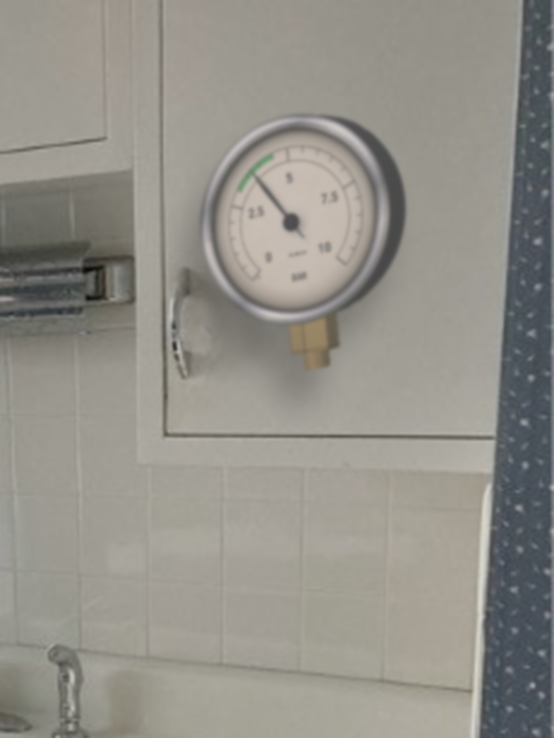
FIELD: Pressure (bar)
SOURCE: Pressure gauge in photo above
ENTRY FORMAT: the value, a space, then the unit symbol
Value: 3.75 bar
